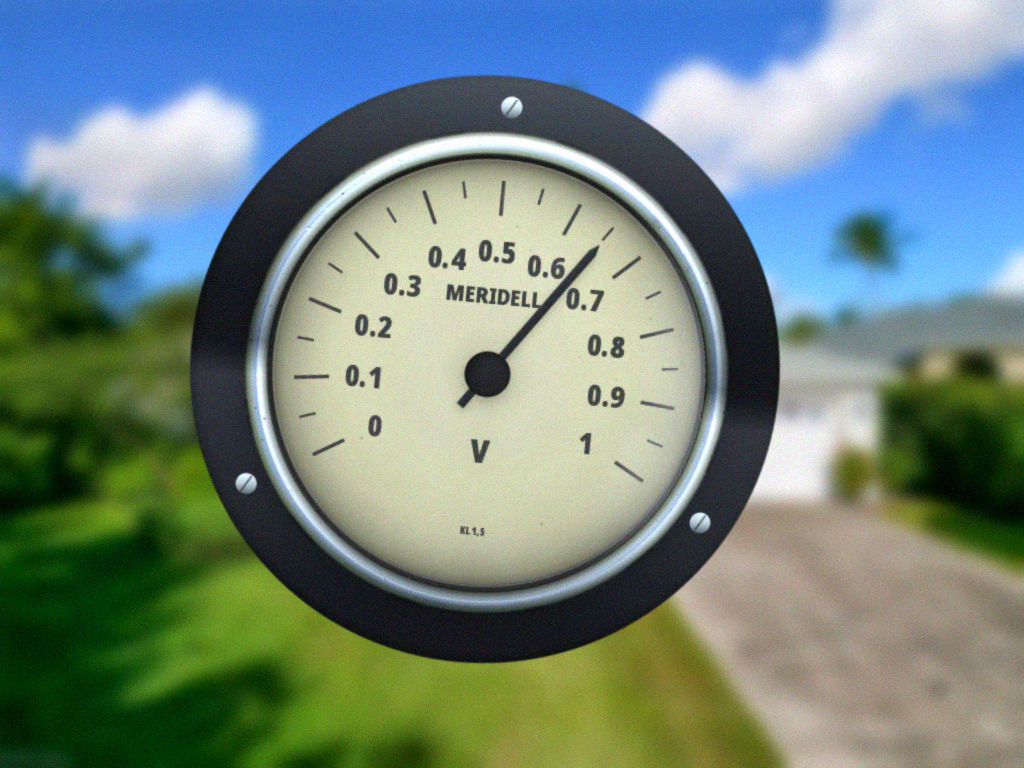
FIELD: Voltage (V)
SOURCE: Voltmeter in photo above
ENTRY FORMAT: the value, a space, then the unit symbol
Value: 0.65 V
